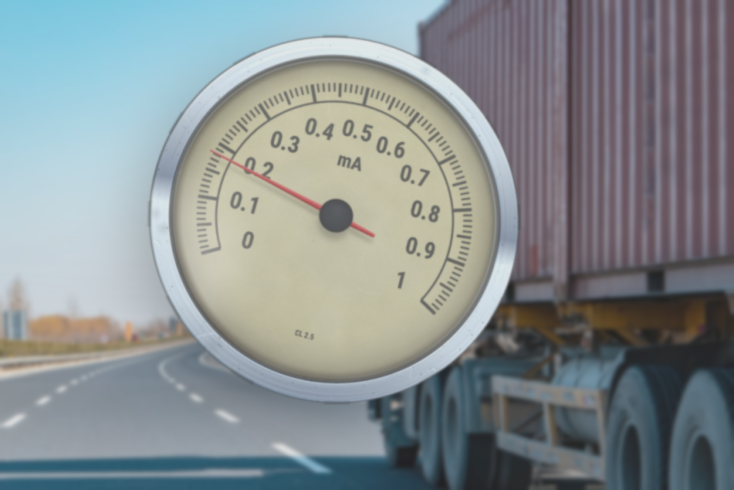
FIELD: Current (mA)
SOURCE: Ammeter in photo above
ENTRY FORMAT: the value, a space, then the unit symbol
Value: 0.18 mA
